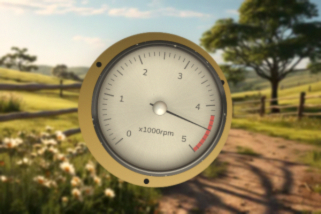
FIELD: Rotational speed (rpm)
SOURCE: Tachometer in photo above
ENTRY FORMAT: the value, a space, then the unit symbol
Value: 4500 rpm
